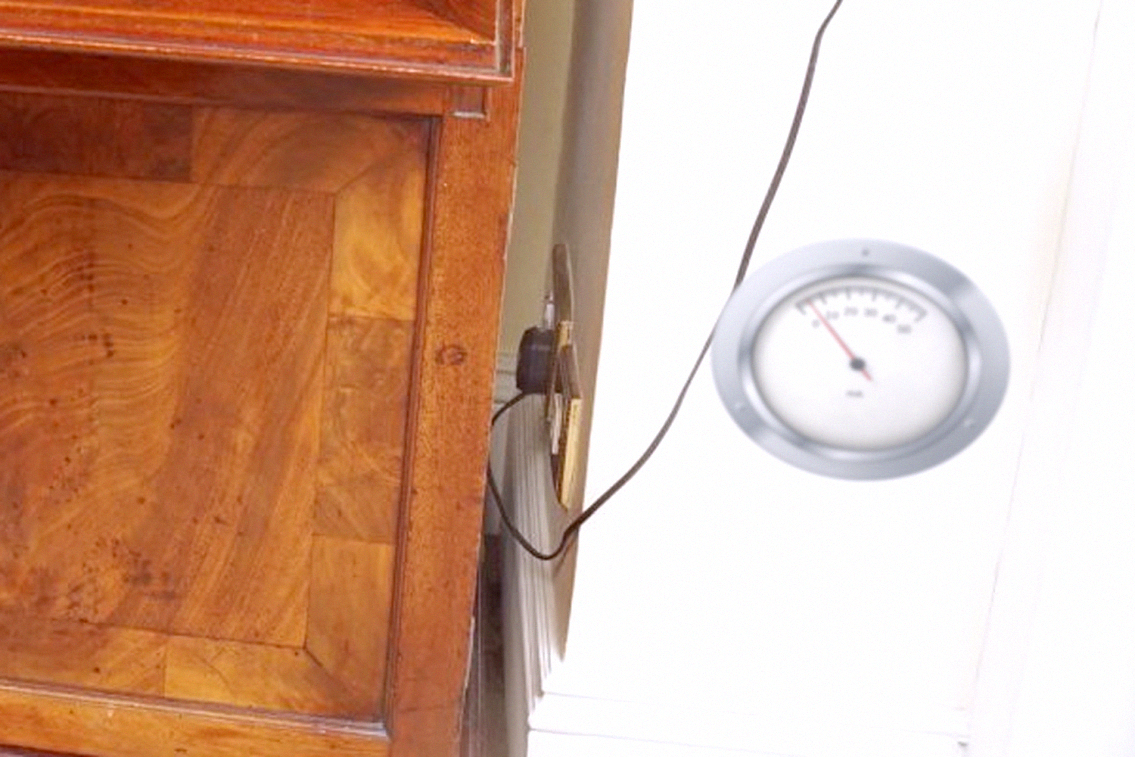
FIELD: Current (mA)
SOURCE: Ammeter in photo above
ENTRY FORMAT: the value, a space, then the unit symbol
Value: 5 mA
